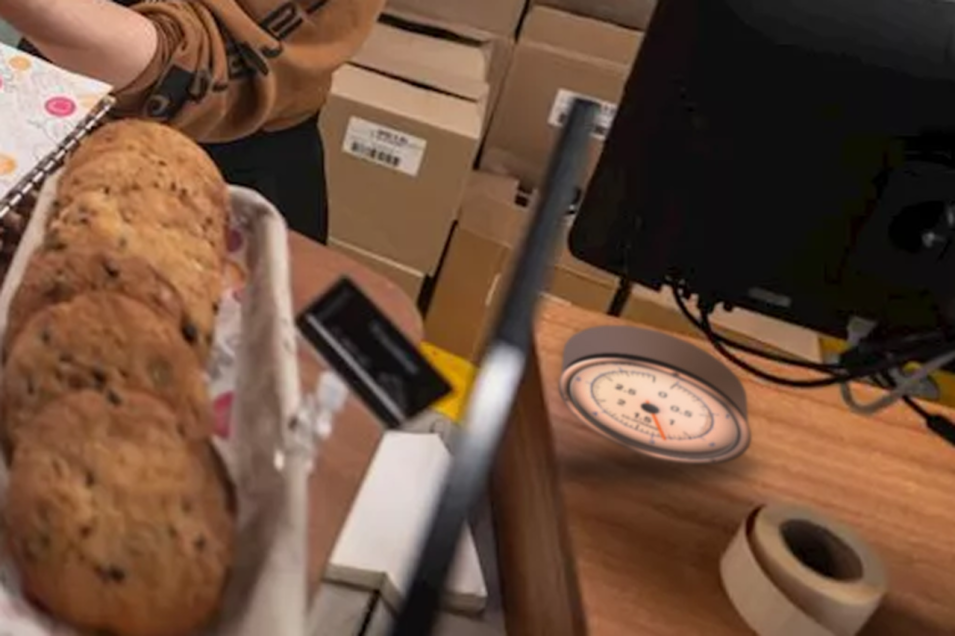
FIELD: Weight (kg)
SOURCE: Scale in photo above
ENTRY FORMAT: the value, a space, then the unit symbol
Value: 1.25 kg
